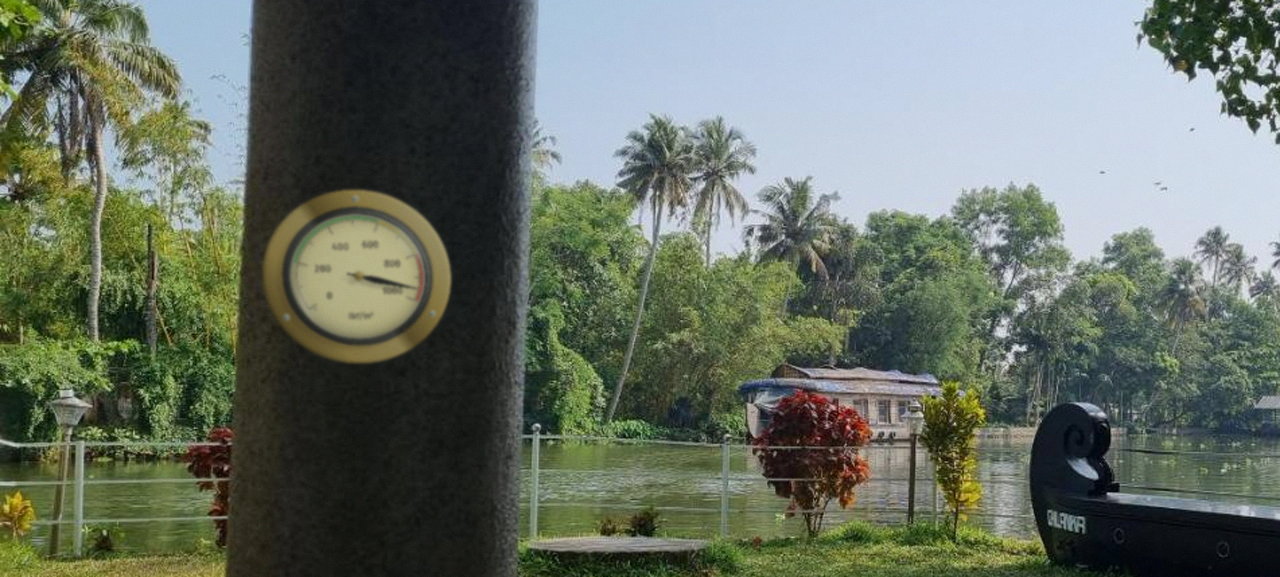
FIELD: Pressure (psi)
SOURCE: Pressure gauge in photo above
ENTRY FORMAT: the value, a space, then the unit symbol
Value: 950 psi
